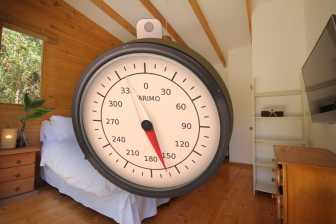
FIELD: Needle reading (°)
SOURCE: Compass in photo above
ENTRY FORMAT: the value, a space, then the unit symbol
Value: 160 °
